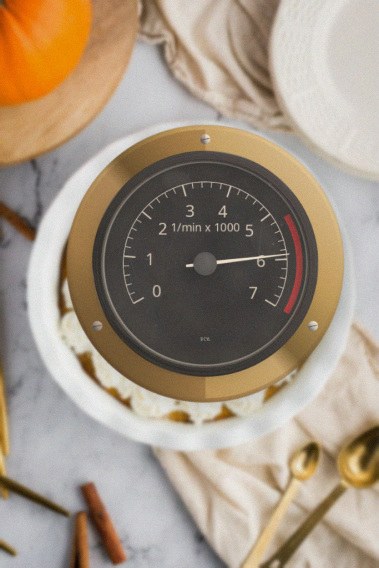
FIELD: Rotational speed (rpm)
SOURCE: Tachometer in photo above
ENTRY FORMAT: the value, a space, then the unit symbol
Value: 5900 rpm
